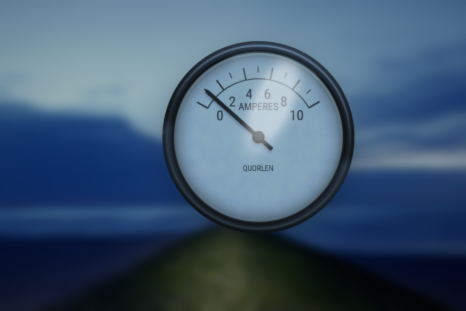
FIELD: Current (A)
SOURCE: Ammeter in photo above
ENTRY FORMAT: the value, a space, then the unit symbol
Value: 1 A
